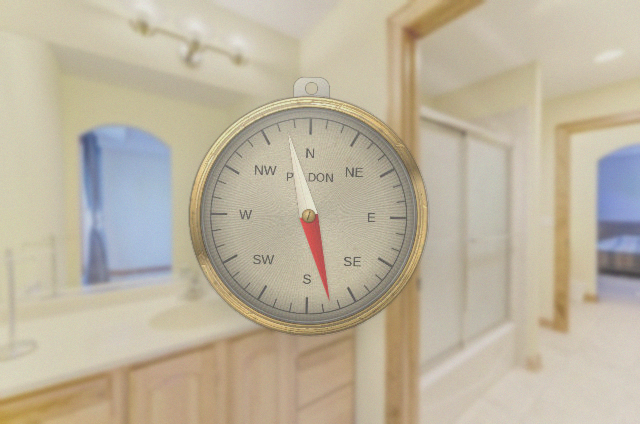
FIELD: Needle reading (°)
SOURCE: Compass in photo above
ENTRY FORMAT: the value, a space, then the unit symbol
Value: 165 °
